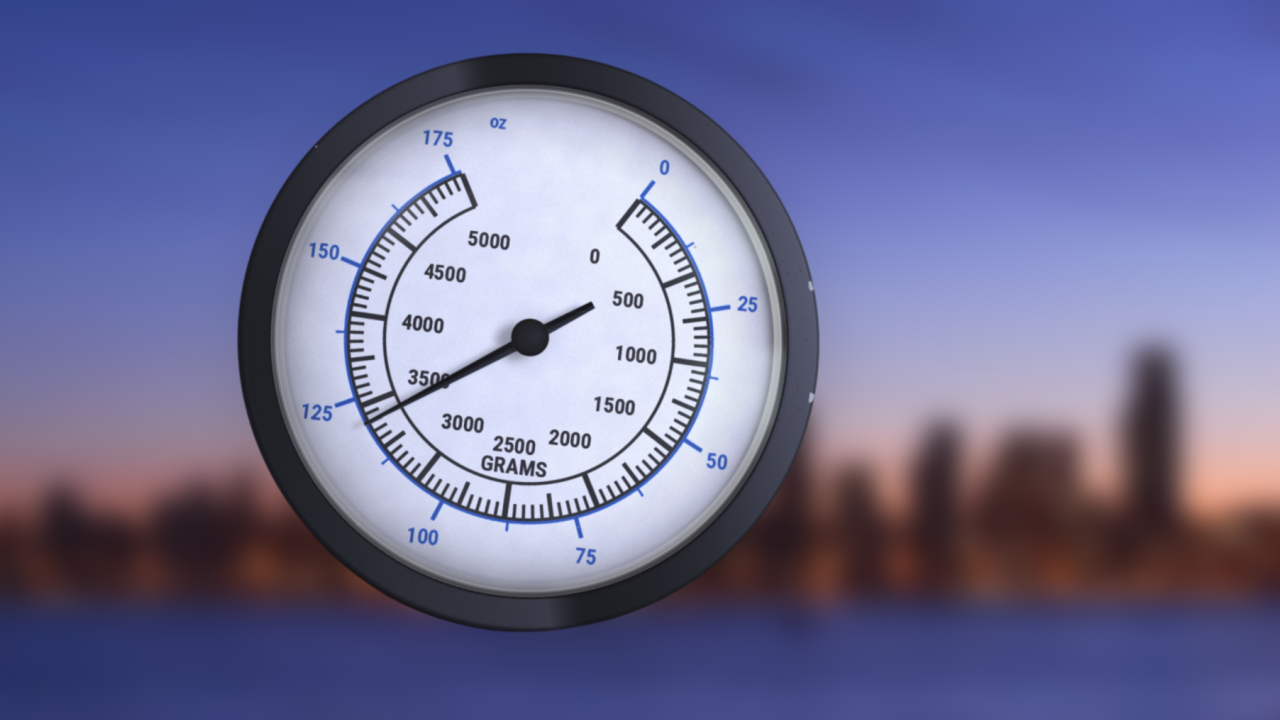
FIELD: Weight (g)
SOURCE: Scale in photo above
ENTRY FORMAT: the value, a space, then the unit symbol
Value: 3400 g
